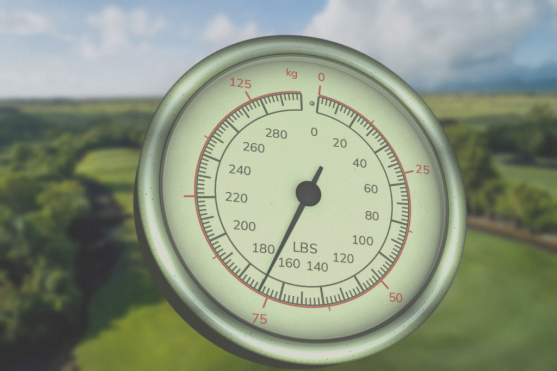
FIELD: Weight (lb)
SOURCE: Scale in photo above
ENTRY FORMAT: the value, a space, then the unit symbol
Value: 170 lb
